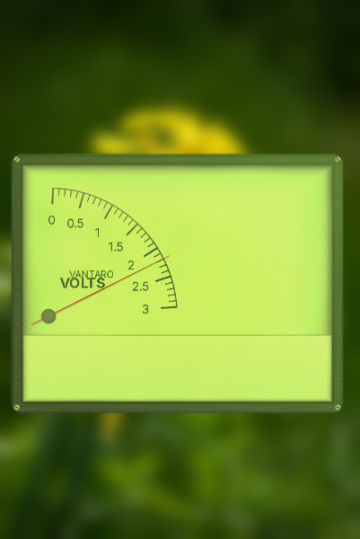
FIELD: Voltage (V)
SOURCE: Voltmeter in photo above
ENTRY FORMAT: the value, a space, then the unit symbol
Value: 2.2 V
